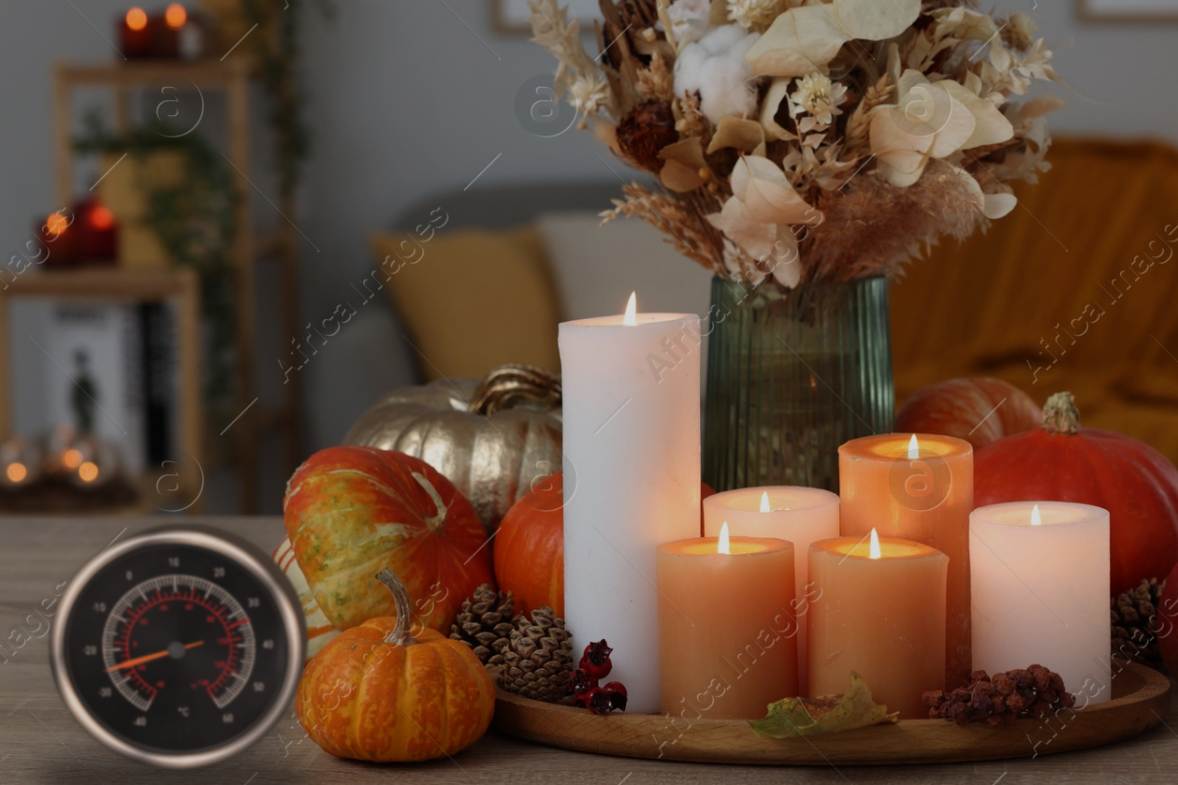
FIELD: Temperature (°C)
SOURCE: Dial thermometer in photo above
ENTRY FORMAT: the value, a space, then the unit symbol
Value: -25 °C
